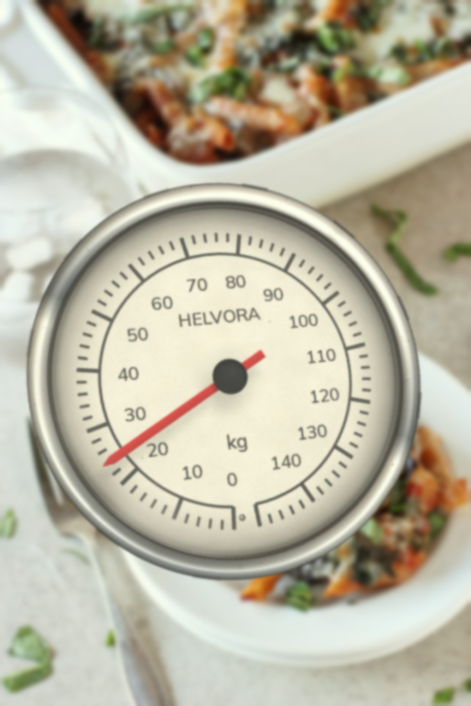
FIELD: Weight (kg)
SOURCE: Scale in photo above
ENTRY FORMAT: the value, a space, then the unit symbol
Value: 24 kg
